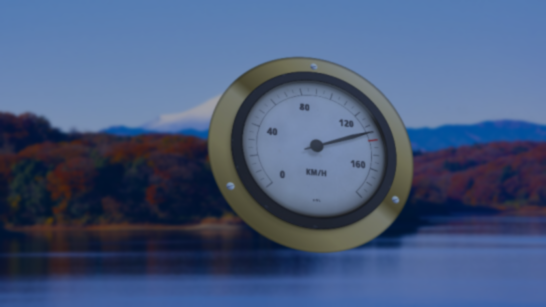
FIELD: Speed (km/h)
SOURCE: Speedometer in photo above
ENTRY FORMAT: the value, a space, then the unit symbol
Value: 135 km/h
